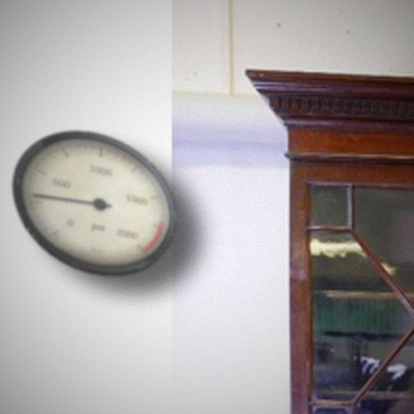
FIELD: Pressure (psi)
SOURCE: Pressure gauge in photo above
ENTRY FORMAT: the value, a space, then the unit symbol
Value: 300 psi
